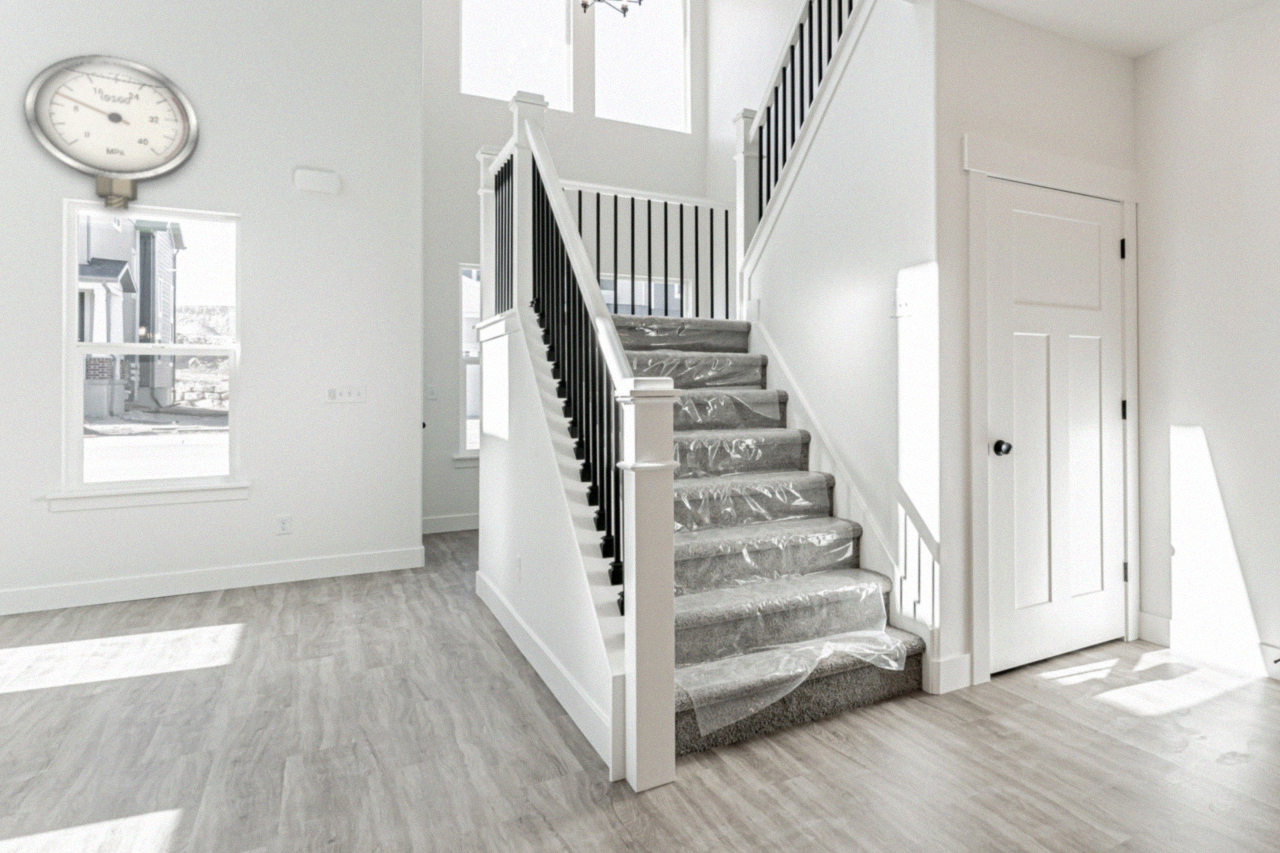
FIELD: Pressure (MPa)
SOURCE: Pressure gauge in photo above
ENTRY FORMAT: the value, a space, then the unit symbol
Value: 10 MPa
